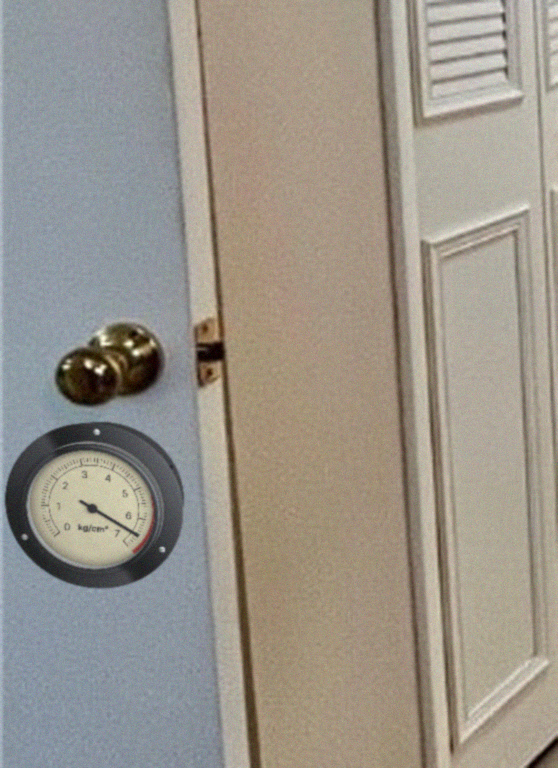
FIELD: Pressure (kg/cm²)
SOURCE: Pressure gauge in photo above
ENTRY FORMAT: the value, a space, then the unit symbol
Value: 6.5 kg/cm²
